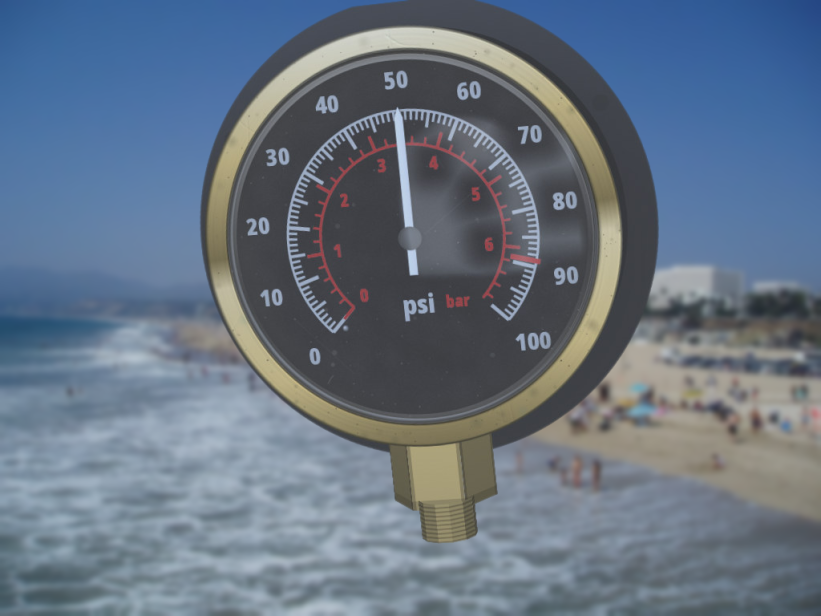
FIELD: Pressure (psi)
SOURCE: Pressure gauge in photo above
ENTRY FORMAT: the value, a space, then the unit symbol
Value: 50 psi
